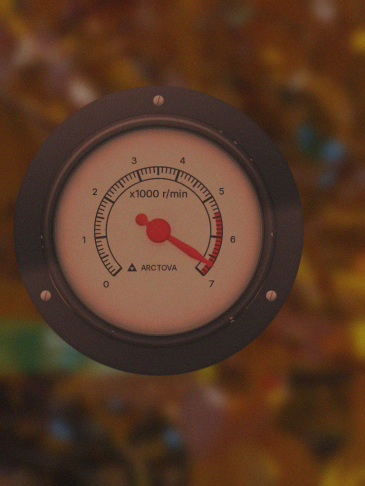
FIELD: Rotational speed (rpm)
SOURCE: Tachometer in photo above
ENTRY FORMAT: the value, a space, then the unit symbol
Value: 6700 rpm
